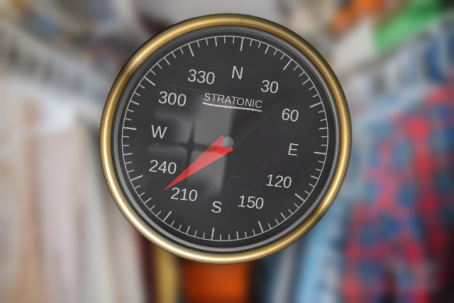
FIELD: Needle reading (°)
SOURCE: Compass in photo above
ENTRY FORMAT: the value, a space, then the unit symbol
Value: 225 °
